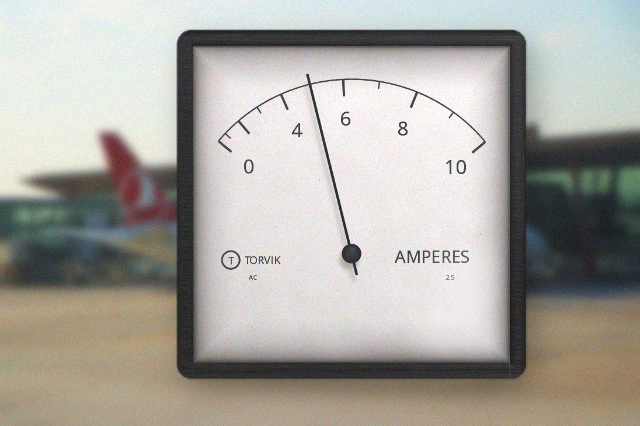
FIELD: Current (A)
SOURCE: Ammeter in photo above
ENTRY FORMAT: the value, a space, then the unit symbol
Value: 5 A
